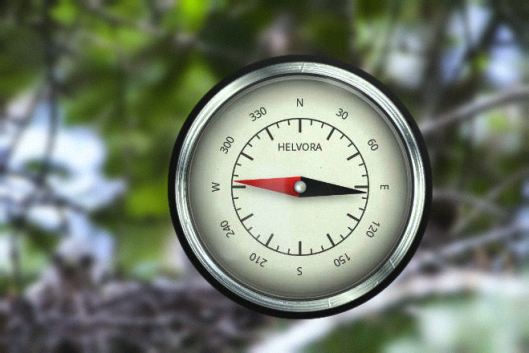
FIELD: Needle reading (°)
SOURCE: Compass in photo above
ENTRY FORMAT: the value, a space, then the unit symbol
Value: 275 °
